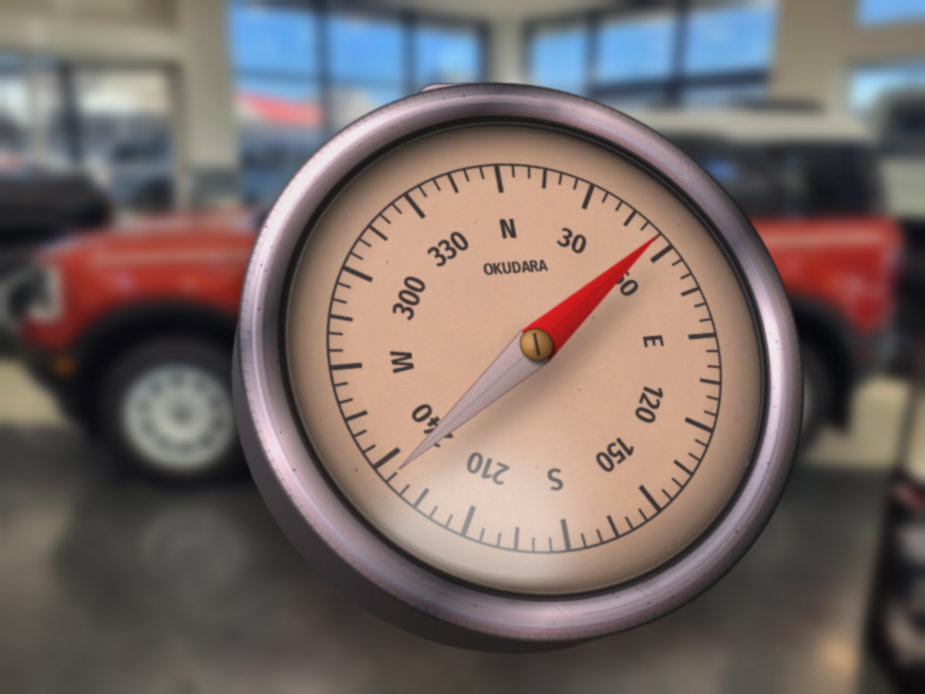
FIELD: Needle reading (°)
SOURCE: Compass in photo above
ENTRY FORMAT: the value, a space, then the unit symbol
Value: 55 °
